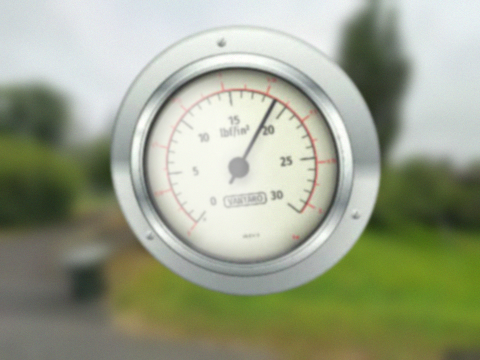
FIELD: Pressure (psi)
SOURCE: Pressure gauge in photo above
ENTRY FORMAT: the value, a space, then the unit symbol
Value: 19 psi
